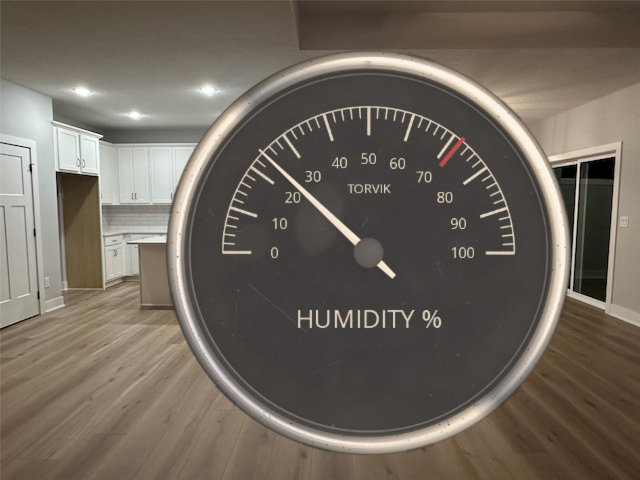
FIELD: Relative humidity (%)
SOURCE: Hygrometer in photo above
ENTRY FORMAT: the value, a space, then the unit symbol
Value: 24 %
